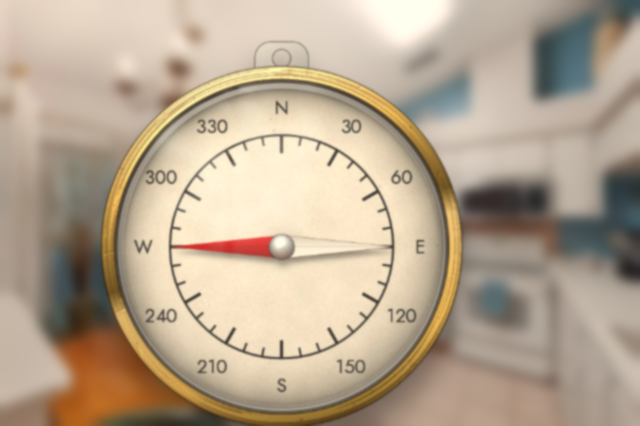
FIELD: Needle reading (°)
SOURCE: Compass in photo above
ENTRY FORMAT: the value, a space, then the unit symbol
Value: 270 °
